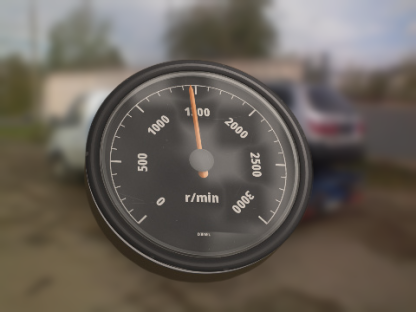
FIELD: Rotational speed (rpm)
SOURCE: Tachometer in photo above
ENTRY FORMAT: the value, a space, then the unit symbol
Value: 1450 rpm
